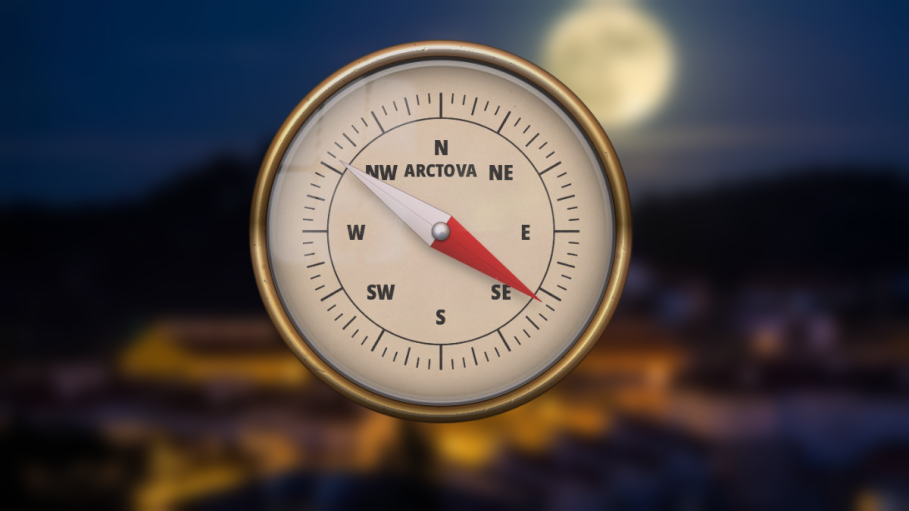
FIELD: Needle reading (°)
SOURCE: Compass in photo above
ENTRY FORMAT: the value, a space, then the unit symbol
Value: 125 °
